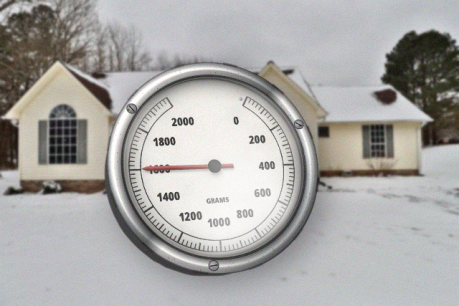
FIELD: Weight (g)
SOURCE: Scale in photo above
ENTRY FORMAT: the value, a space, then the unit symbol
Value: 1600 g
